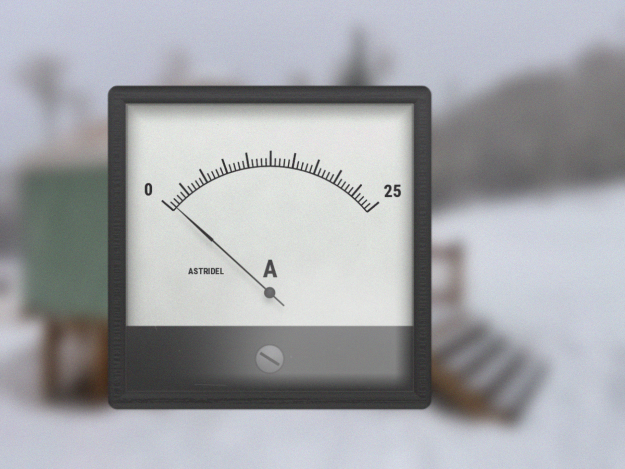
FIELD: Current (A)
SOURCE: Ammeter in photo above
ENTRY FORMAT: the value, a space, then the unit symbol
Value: 0.5 A
